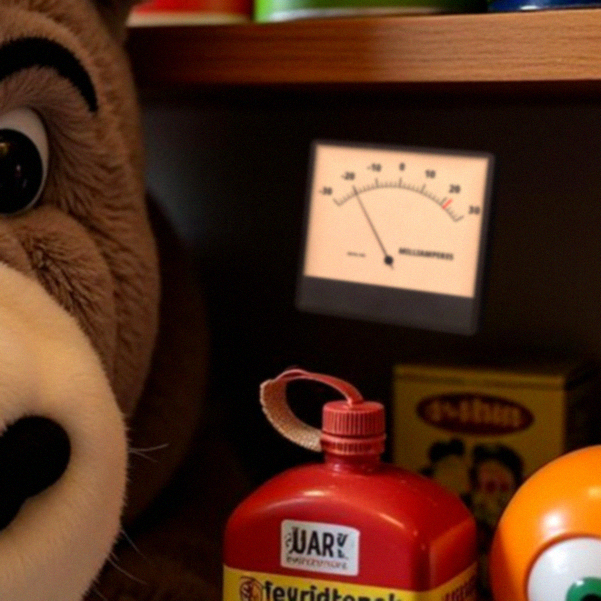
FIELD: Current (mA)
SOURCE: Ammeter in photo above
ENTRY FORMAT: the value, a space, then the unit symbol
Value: -20 mA
